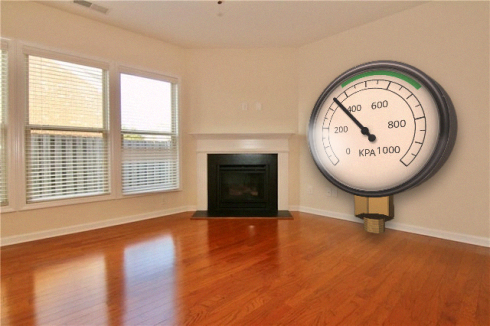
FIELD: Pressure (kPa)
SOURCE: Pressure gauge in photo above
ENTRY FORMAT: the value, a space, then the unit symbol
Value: 350 kPa
